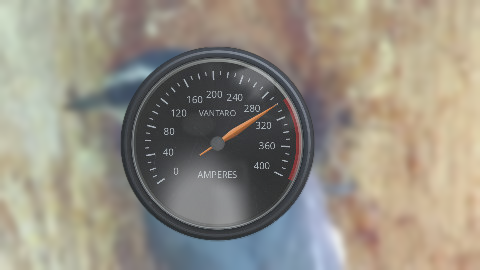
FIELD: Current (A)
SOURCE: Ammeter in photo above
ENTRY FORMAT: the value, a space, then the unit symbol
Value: 300 A
